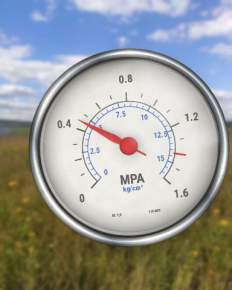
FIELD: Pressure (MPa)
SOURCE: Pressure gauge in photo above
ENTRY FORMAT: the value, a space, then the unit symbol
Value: 0.45 MPa
